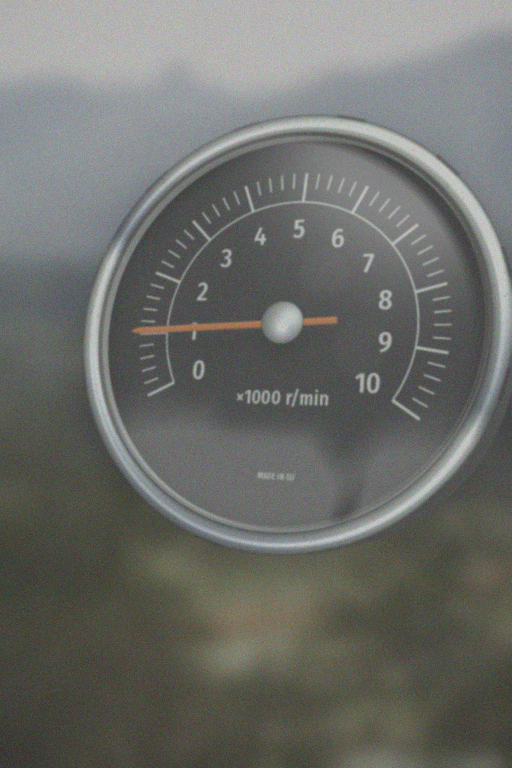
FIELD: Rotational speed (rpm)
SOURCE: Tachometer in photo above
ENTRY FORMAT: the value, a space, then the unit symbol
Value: 1000 rpm
